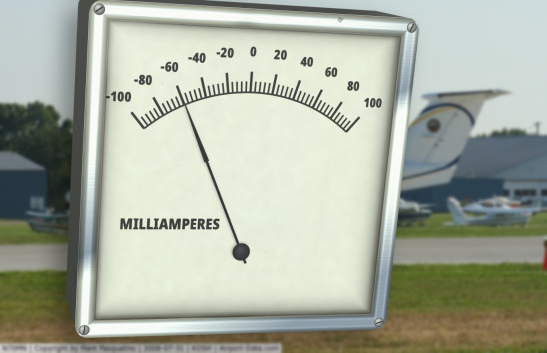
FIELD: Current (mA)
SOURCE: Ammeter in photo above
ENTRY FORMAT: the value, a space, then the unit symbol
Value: -60 mA
